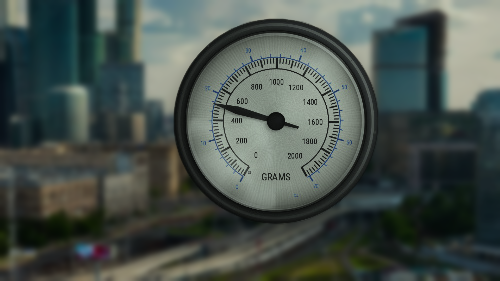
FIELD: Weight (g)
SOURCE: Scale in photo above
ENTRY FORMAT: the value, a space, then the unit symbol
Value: 500 g
